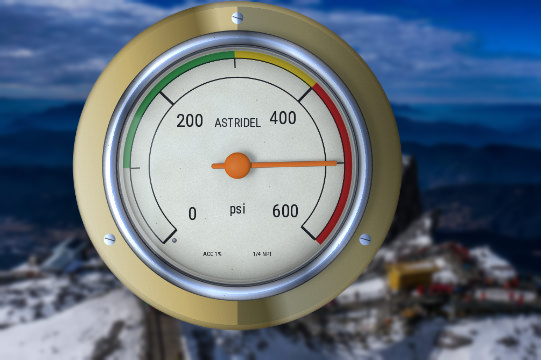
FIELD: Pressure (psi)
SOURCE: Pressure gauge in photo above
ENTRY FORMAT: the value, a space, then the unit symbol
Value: 500 psi
